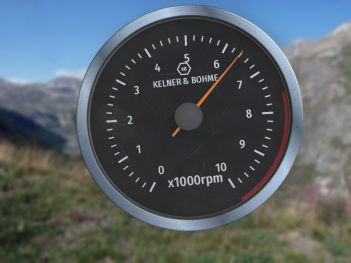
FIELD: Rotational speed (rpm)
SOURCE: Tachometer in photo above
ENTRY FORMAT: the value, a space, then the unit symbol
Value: 6400 rpm
